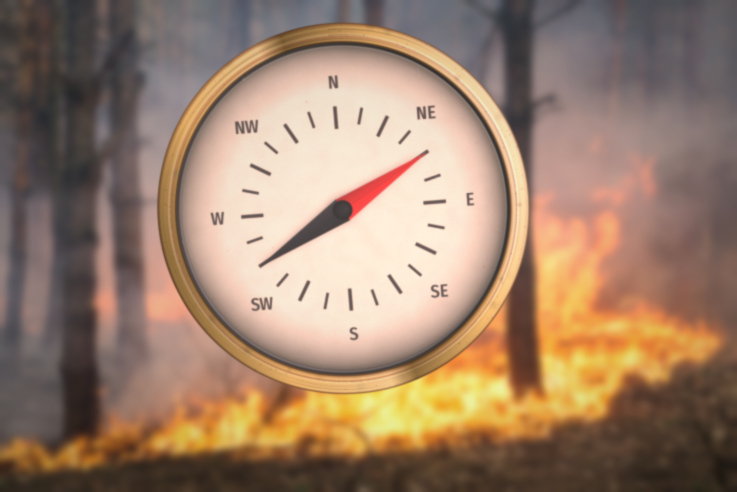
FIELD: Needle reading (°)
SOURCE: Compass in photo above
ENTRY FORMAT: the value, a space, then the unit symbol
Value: 60 °
